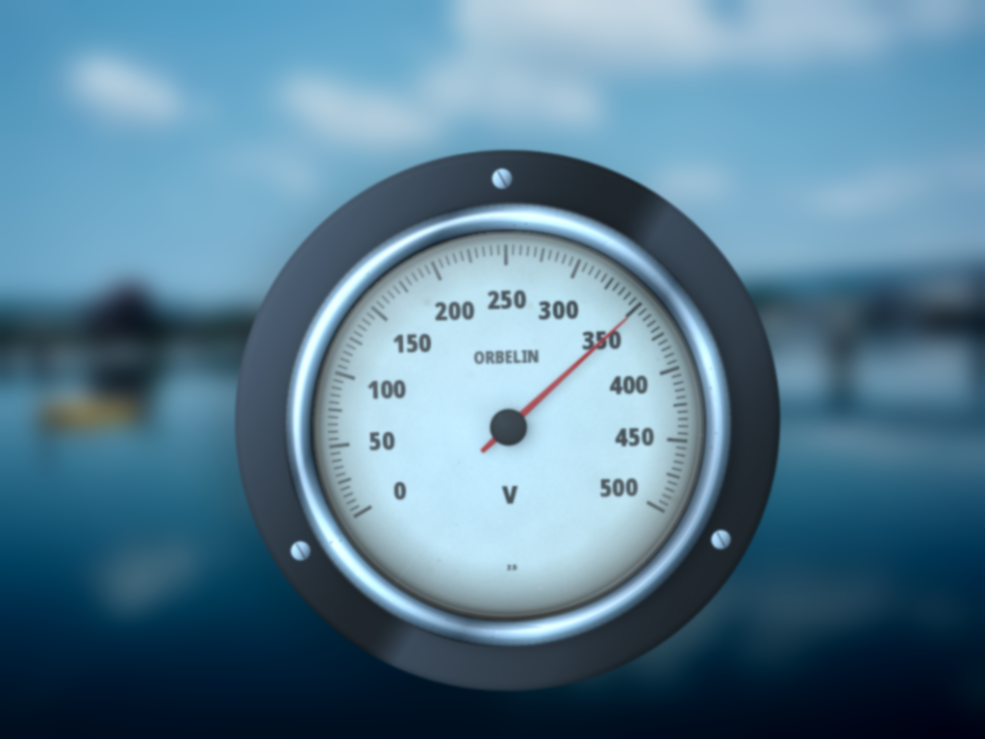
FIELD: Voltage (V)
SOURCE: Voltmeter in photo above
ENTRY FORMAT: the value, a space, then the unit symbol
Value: 350 V
